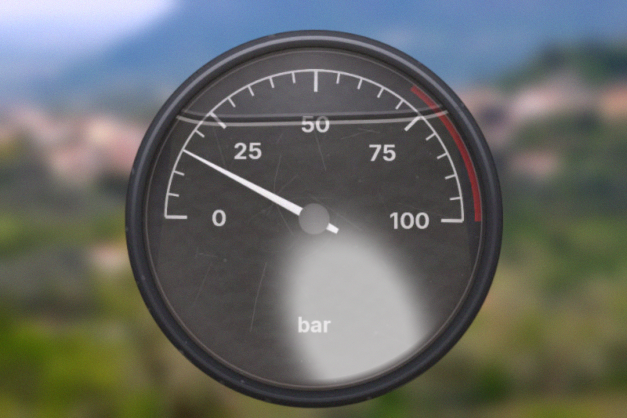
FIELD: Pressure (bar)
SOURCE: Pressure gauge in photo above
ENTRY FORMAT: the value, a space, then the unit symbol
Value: 15 bar
